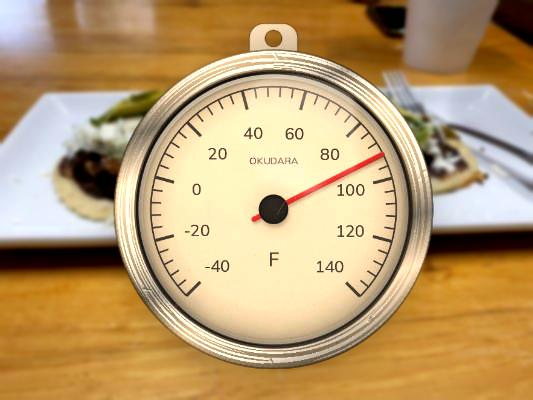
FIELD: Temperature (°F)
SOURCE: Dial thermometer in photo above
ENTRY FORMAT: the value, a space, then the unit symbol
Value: 92 °F
